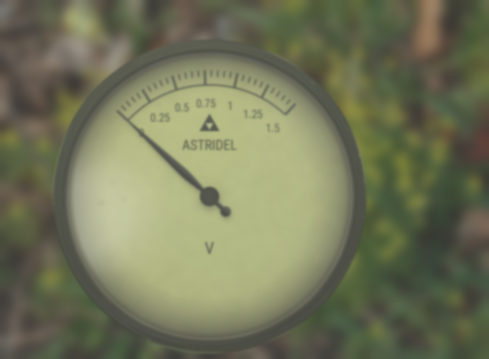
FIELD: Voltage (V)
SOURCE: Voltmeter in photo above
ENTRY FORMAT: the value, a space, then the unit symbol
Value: 0 V
